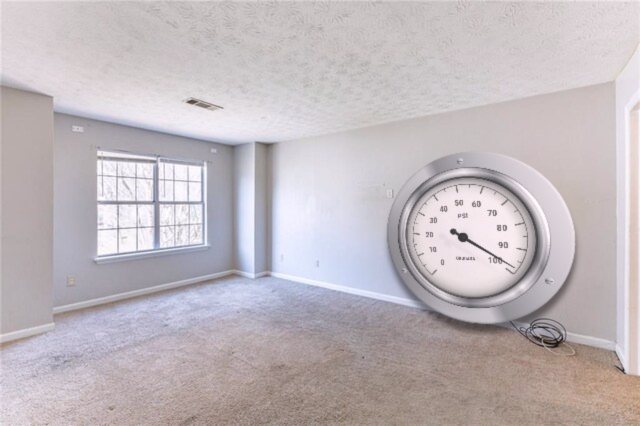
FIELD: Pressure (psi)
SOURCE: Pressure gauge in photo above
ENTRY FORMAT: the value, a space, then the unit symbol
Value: 97.5 psi
